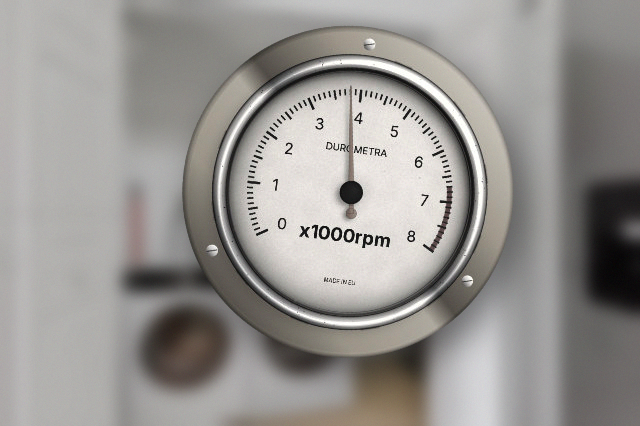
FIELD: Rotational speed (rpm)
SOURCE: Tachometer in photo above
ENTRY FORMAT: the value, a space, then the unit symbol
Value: 3800 rpm
